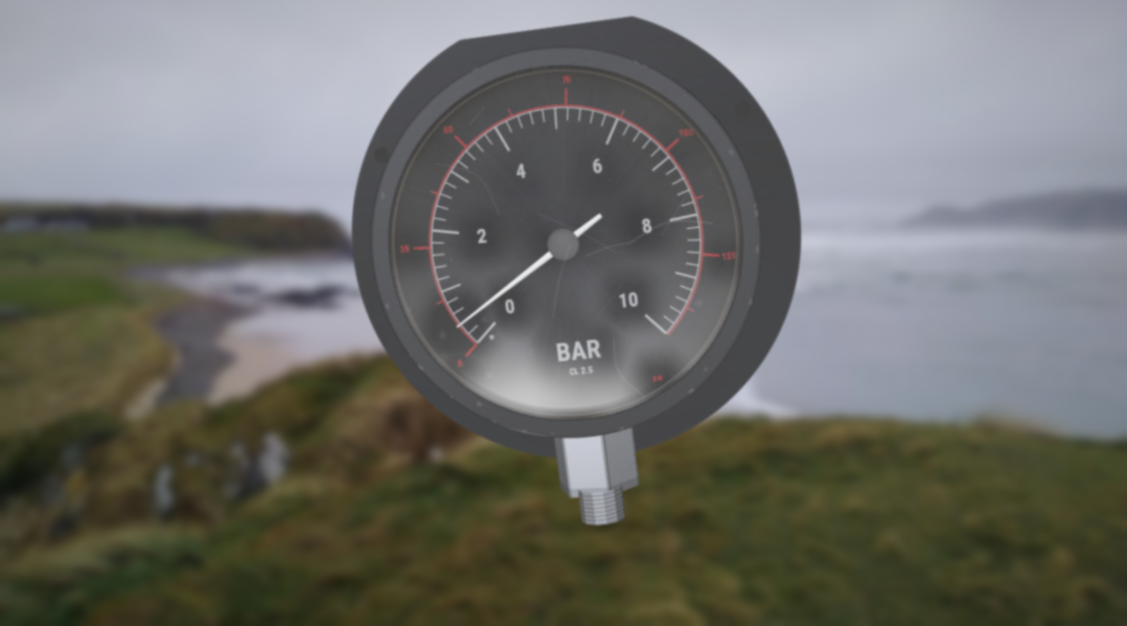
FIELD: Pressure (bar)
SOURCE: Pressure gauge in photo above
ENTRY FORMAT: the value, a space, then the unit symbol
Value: 0.4 bar
